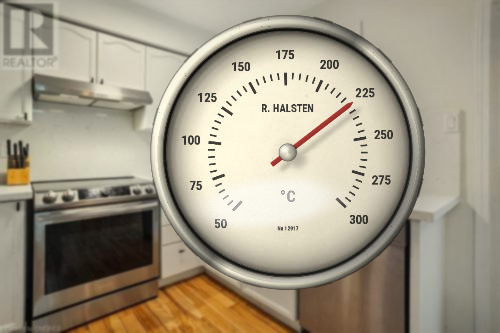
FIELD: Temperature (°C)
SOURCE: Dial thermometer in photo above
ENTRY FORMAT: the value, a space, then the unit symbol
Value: 225 °C
